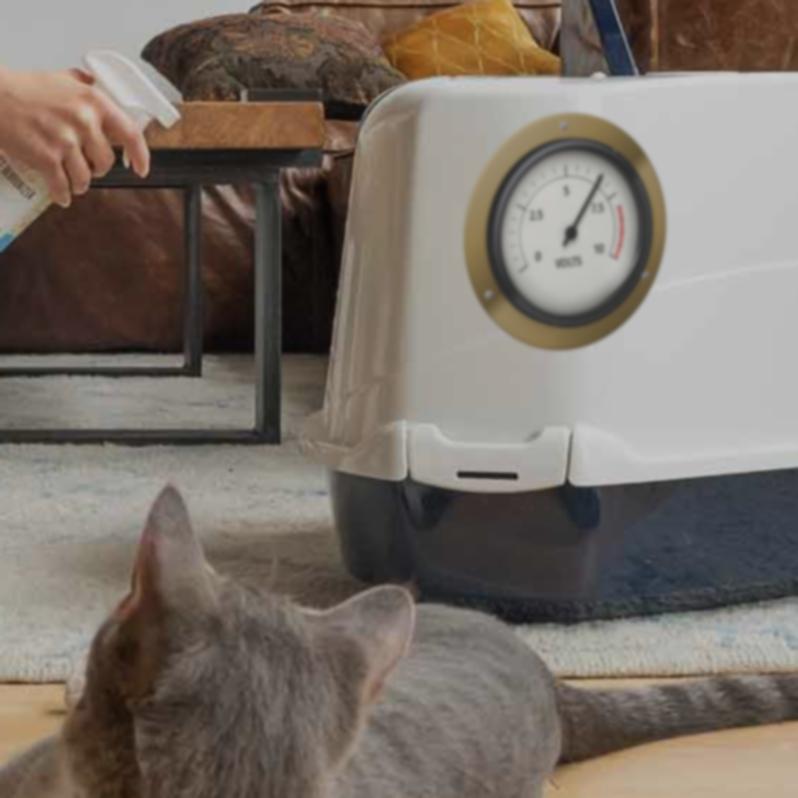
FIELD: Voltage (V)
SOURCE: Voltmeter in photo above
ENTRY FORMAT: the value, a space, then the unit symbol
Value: 6.5 V
